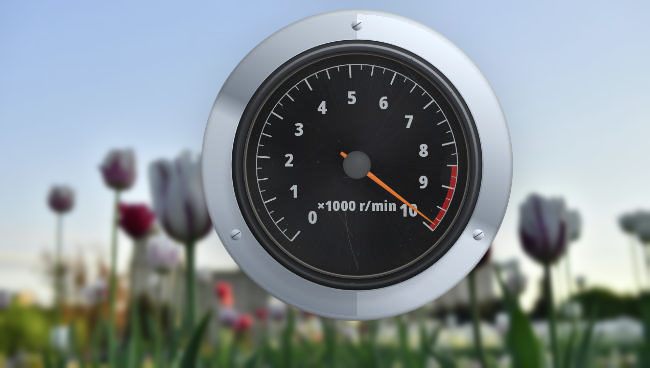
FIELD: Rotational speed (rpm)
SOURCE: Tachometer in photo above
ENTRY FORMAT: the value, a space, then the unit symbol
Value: 9875 rpm
